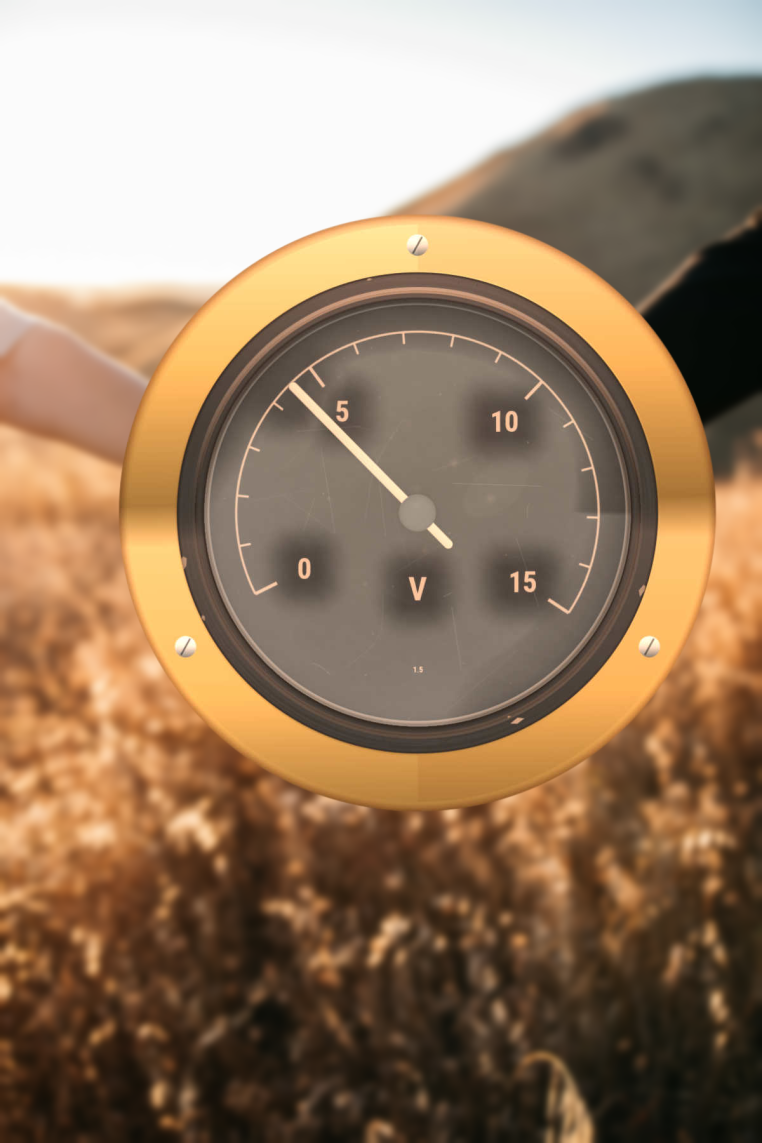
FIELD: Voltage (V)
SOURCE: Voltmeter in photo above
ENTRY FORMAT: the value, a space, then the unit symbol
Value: 4.5 V
